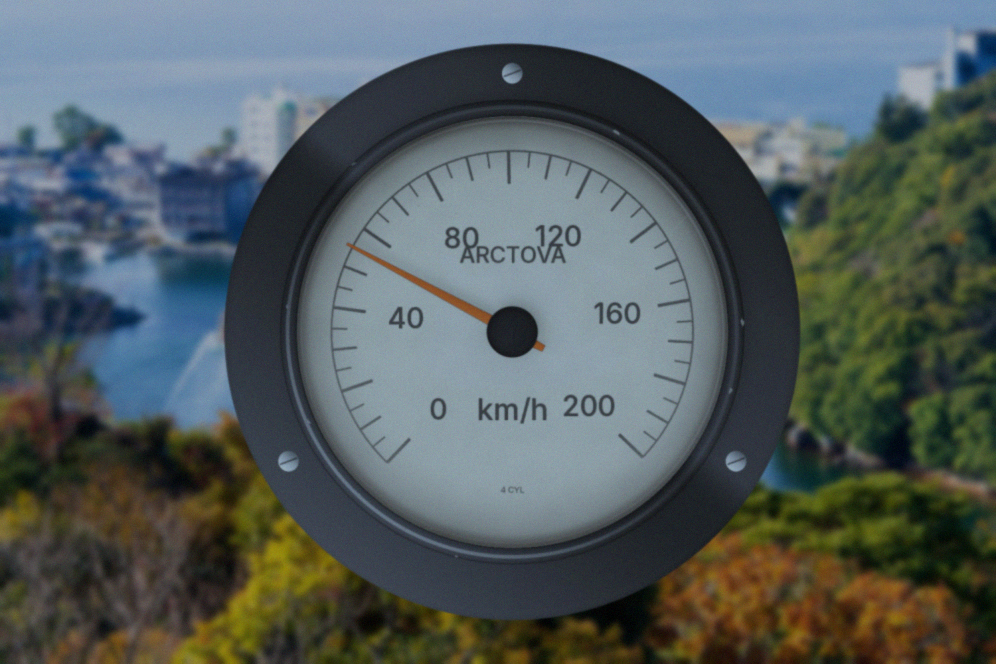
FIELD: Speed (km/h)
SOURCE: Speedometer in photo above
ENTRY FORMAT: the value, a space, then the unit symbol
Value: 55 km/h
